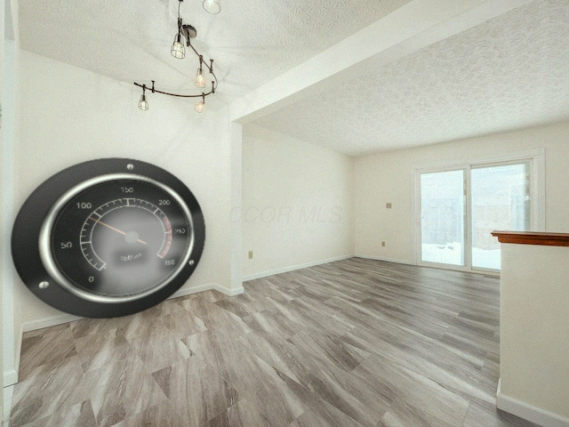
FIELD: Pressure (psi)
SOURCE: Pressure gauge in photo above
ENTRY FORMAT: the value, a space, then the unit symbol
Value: 90 psi
